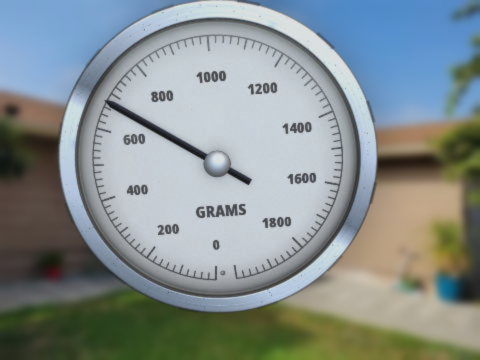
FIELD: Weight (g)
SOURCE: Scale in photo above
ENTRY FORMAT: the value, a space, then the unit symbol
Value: 680 g
